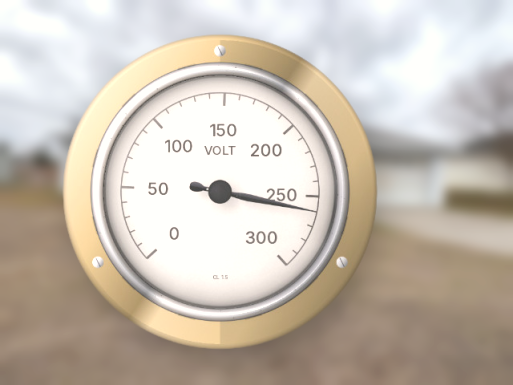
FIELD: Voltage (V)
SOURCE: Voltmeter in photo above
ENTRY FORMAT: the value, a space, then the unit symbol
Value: 260 V
